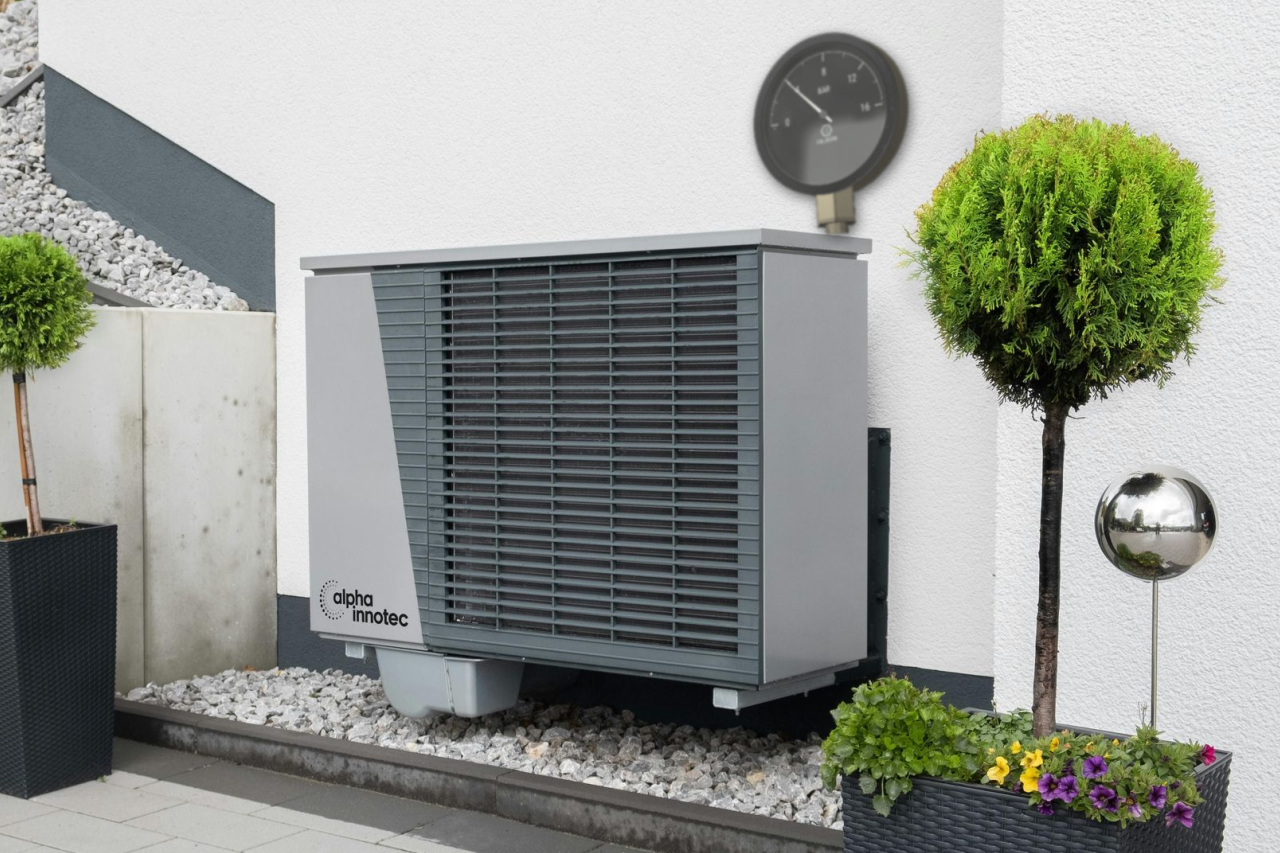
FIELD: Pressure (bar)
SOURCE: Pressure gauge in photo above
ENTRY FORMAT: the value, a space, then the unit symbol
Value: 4 bar
